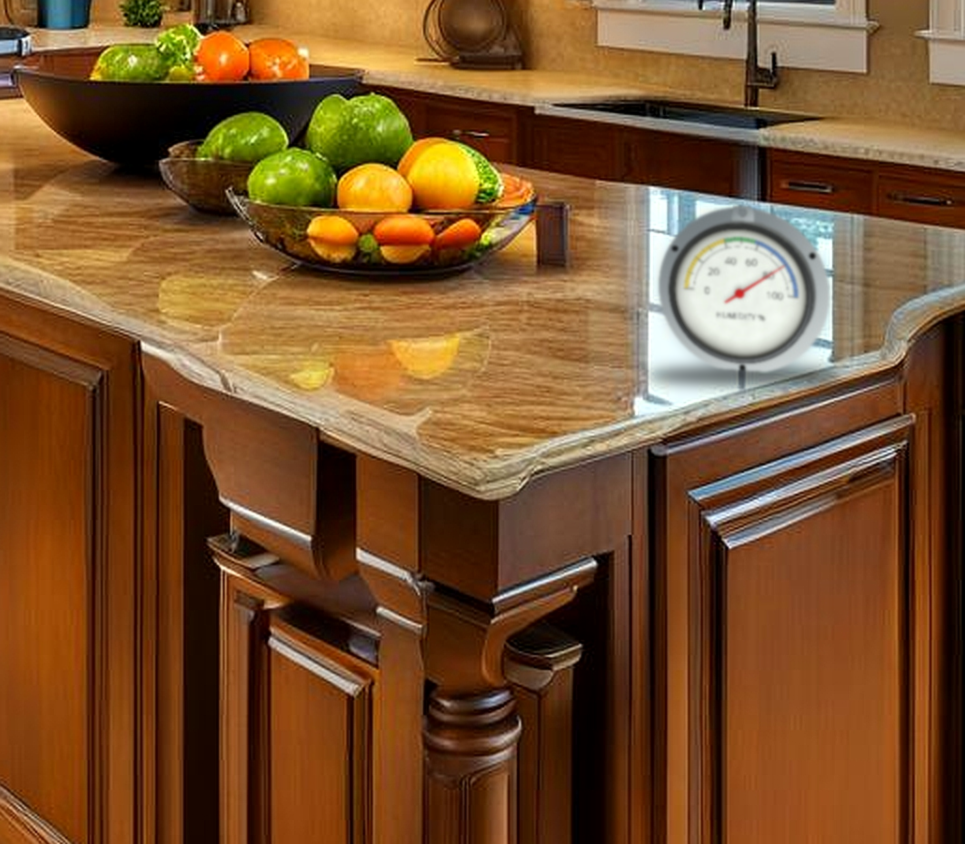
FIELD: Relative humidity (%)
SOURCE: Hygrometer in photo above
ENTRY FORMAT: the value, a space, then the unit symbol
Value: 80 %
